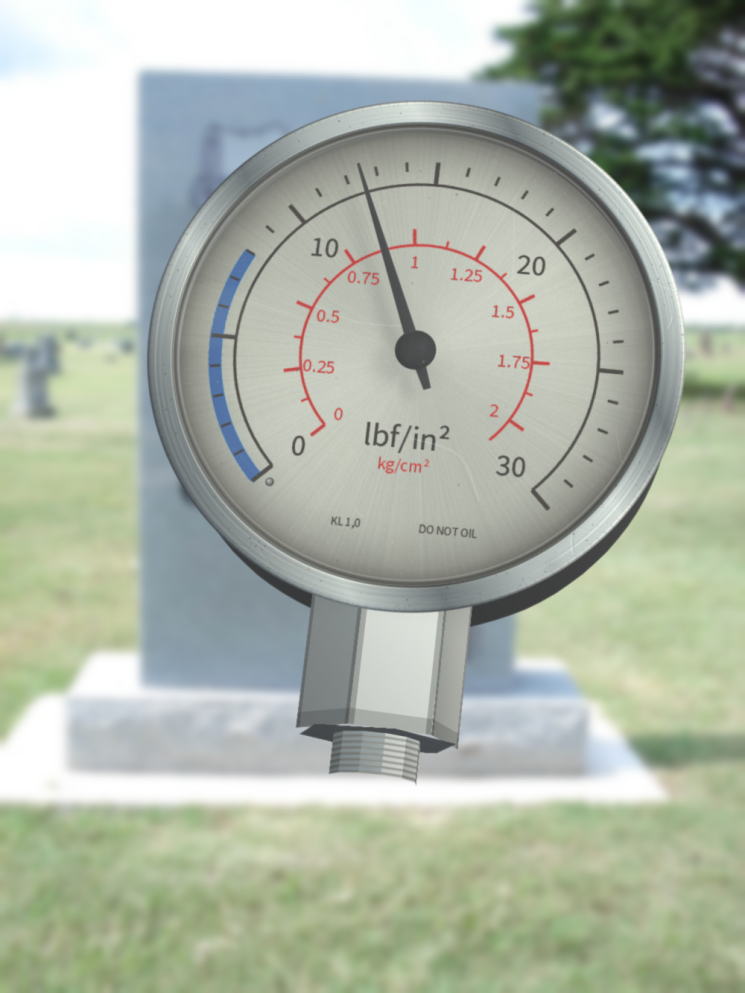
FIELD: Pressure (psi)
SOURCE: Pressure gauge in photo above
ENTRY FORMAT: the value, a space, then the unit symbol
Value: 12.5 psi
